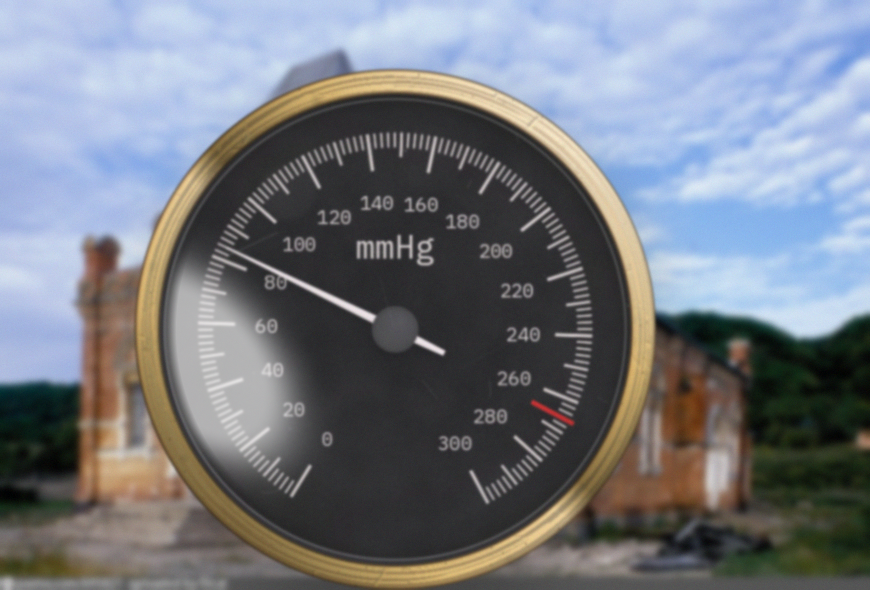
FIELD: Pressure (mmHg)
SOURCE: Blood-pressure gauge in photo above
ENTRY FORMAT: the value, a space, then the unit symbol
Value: 84 mmHg
